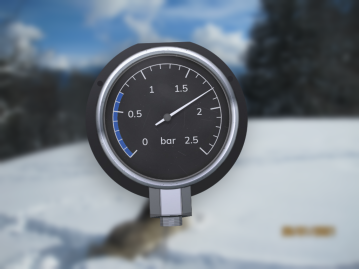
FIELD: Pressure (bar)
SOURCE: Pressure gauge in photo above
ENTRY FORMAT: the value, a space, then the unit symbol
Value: 1.8 bar
